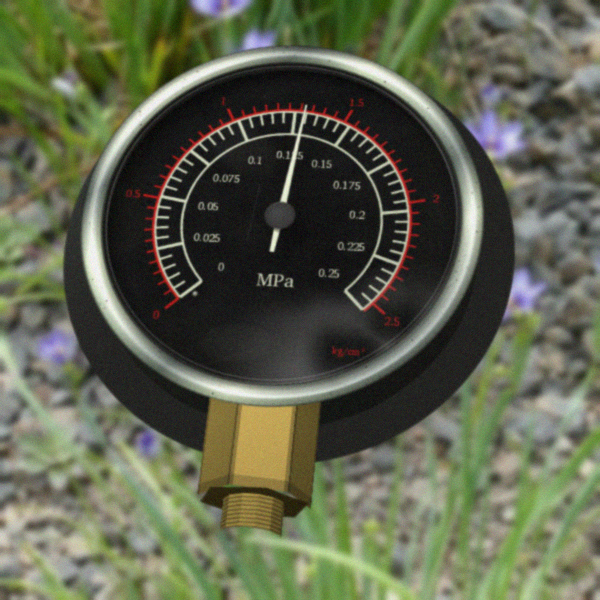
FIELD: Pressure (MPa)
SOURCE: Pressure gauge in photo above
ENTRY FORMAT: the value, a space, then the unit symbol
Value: 0.13 MPa
